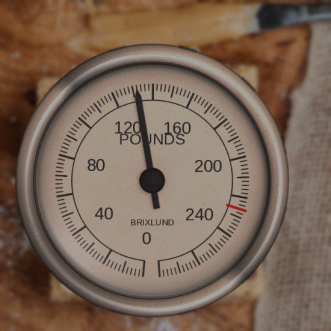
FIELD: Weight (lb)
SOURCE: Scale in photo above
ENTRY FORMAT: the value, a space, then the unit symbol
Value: 132 lb
